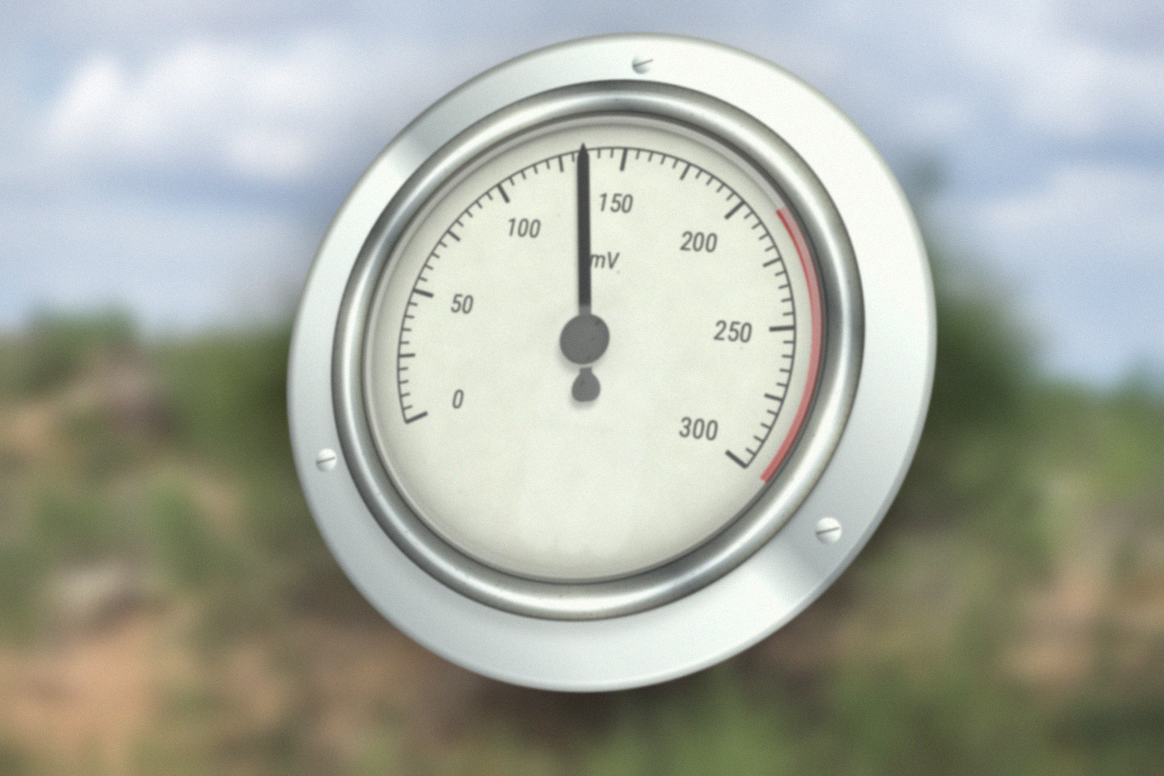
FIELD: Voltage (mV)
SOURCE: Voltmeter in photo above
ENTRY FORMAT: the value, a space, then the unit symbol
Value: 135 mV
